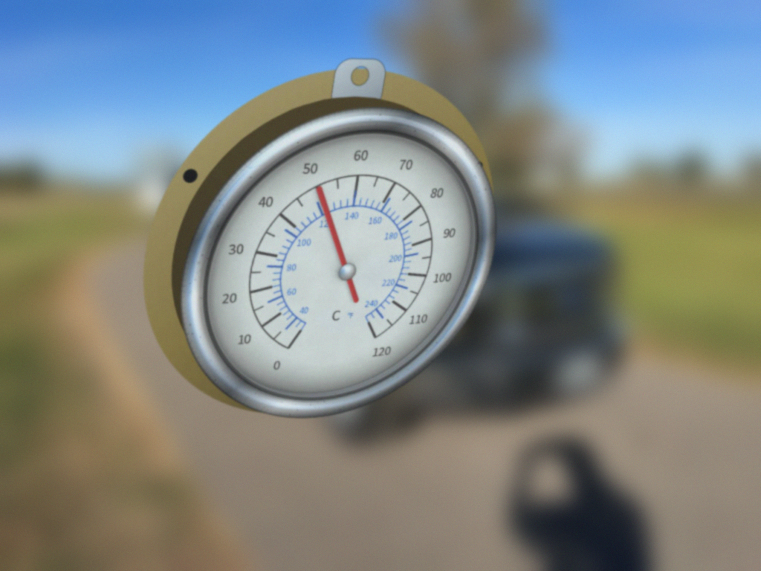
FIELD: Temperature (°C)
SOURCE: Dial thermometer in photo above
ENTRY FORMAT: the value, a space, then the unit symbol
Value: 50 °C
